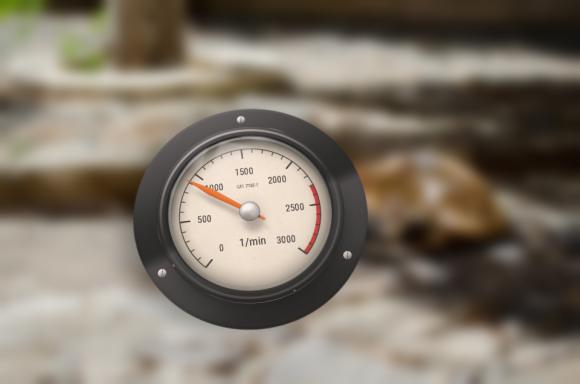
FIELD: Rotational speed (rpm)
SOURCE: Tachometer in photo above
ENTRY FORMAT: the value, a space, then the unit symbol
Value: 900 rpm
